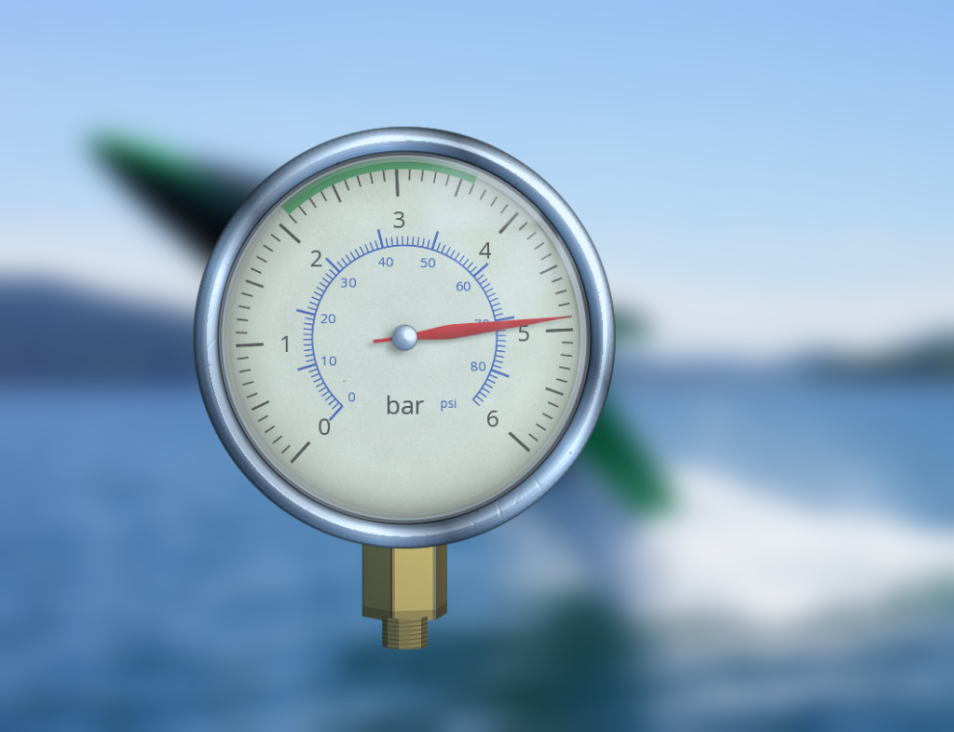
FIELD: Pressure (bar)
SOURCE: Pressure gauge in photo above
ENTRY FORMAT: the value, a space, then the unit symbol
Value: 4.9 bar
